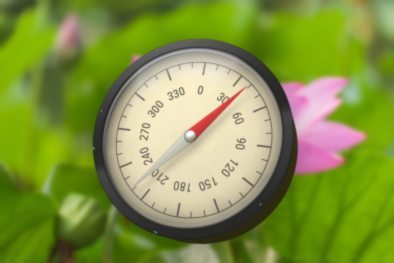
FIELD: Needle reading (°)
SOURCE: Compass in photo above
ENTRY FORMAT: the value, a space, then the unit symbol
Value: 40 °
